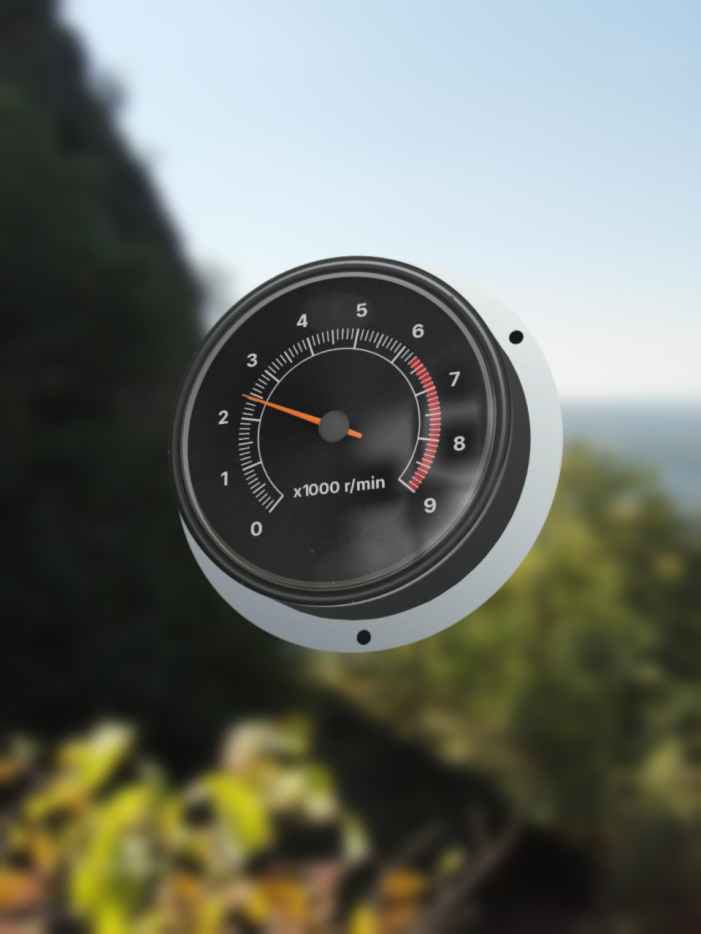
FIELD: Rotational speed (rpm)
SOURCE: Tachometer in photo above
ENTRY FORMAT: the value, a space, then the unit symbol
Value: 2400 rpm
